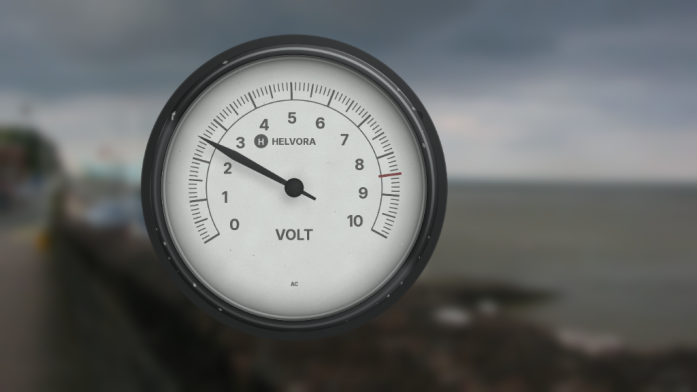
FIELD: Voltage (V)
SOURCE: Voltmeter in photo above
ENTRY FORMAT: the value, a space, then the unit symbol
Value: 2.5 V
